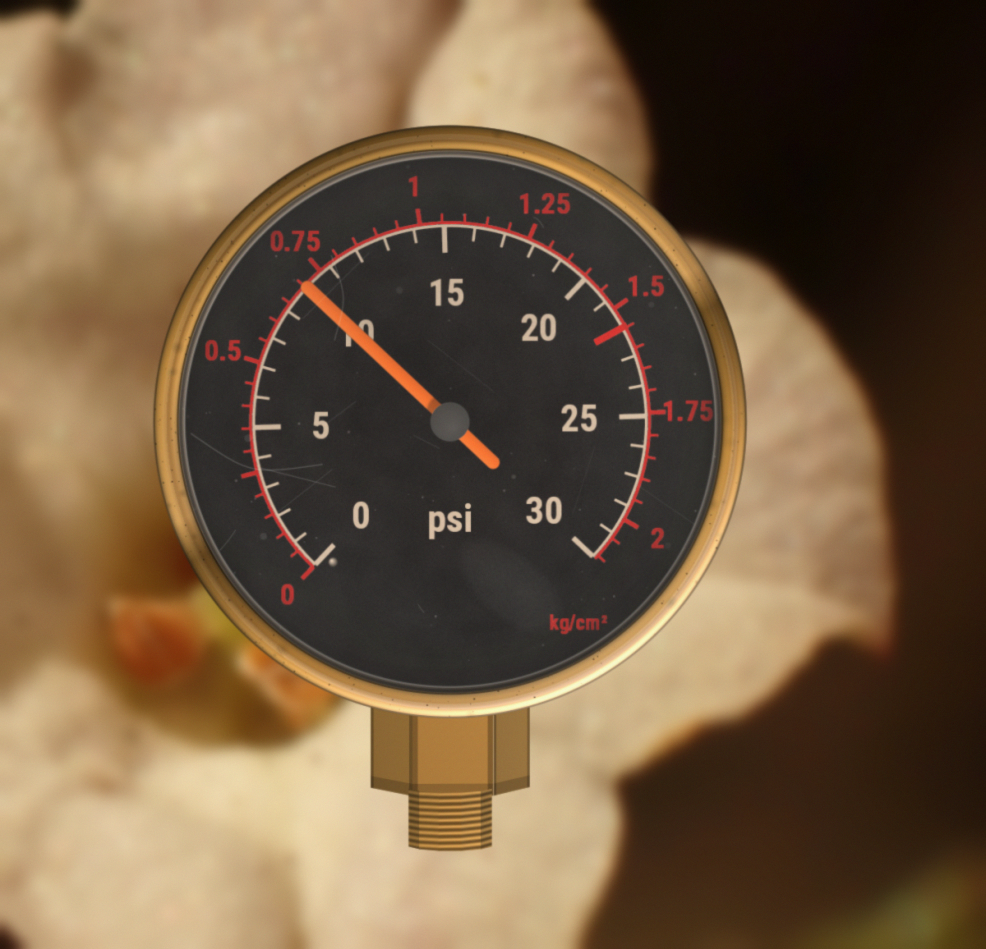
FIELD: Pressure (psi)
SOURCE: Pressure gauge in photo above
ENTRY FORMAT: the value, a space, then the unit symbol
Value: 10 psi
